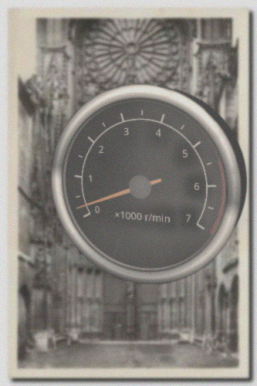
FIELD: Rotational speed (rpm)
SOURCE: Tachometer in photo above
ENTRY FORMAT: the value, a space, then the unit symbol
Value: 250 rpm
